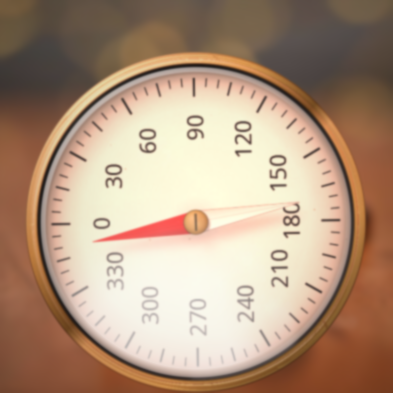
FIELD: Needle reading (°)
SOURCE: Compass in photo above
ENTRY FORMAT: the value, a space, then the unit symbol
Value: 350 °
